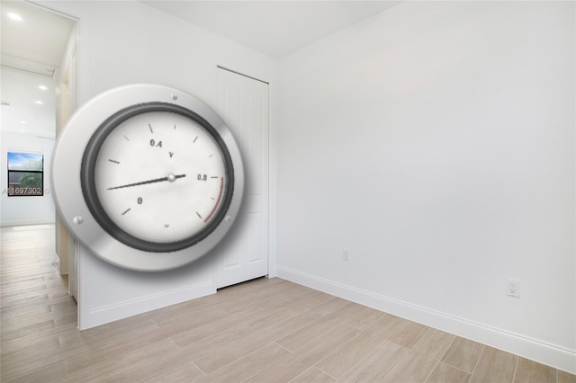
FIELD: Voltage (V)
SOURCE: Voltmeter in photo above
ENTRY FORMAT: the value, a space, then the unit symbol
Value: 0.1 V
